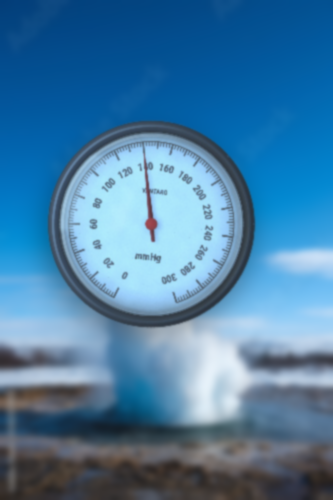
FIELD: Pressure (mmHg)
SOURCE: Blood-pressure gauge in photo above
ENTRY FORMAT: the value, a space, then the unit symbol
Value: 140 mmHg
